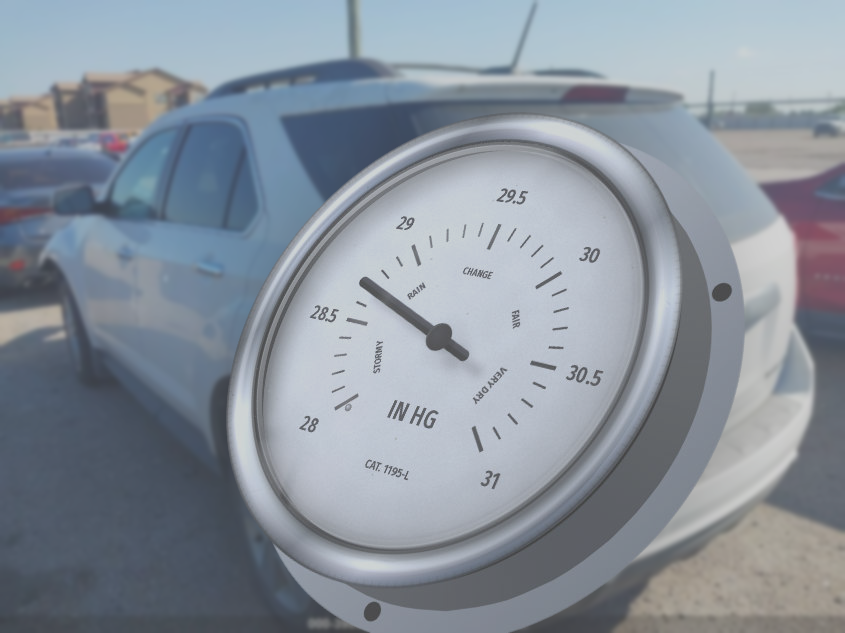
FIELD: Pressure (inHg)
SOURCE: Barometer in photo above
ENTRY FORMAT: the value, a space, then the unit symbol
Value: 28.7 inHg
